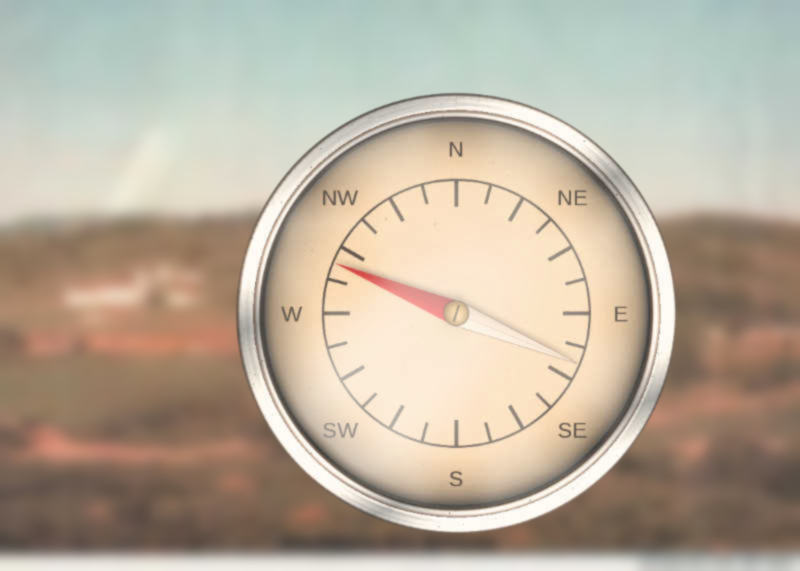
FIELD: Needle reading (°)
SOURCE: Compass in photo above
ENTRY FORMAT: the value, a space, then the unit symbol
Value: 292.5 °
